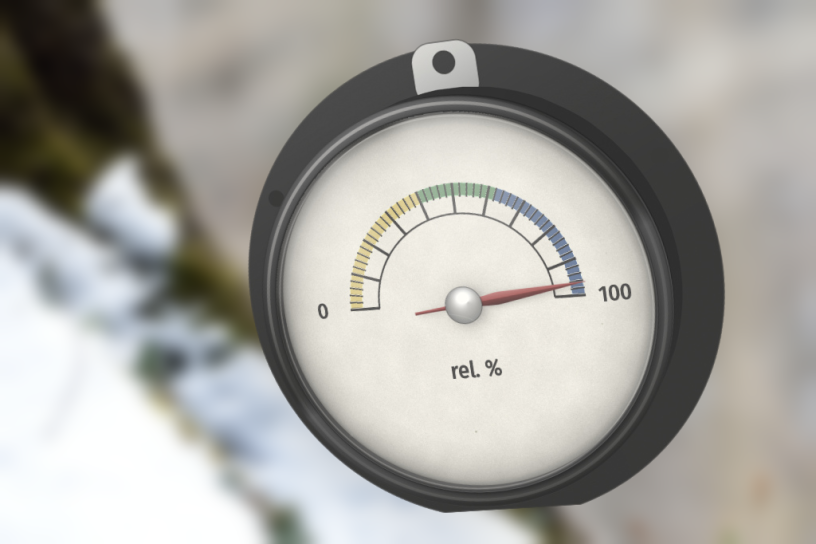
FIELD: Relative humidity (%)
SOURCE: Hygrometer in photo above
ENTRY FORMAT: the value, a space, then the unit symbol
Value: 96 %
